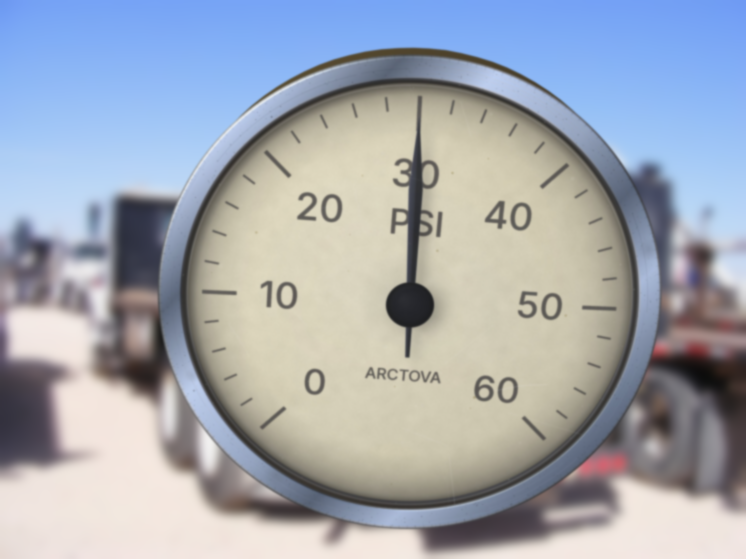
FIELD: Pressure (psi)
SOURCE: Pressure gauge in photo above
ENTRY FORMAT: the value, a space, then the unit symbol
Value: 30 psi
